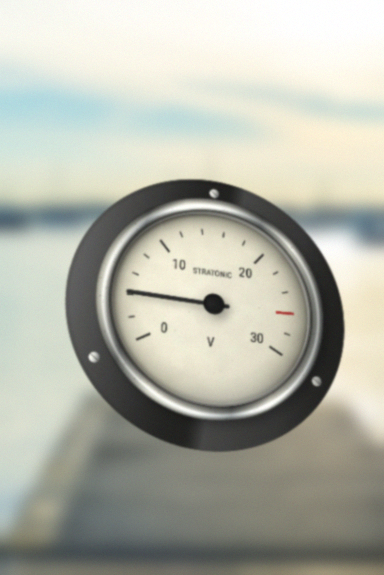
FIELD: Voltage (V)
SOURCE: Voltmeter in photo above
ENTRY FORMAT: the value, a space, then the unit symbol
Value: 4 V
